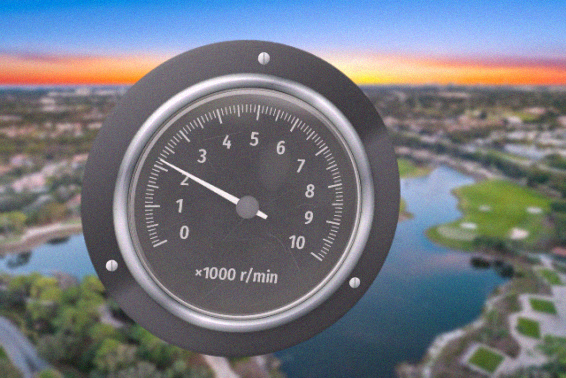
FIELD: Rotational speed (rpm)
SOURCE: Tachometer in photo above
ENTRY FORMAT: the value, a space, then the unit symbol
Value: 2200 rpm
